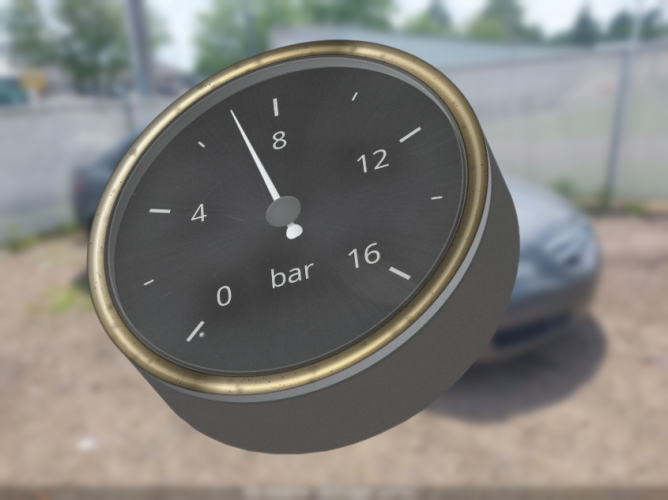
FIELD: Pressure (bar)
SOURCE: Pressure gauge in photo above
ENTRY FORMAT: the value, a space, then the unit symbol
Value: 7 bar
